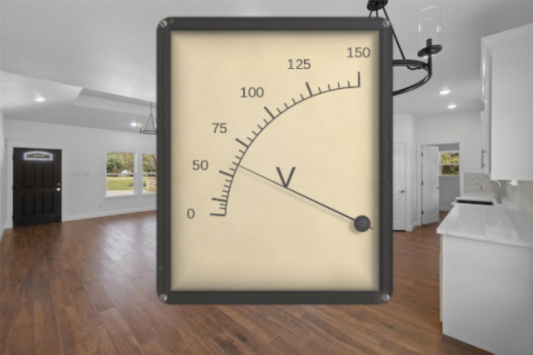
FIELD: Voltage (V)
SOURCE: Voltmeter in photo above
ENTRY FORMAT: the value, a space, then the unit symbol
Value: 60 V
